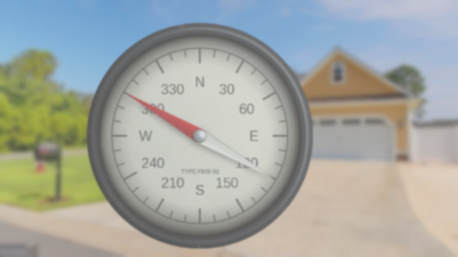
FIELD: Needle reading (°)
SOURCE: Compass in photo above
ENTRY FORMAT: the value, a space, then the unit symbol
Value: 300 °
